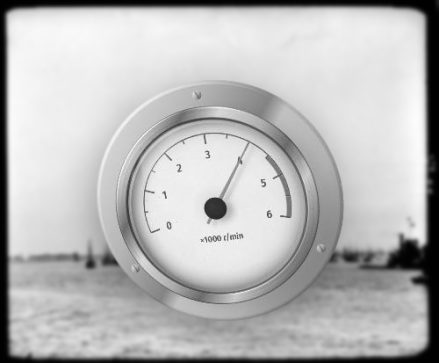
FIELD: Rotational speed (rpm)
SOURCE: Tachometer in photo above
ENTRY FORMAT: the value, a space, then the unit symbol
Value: 4000 rpm
